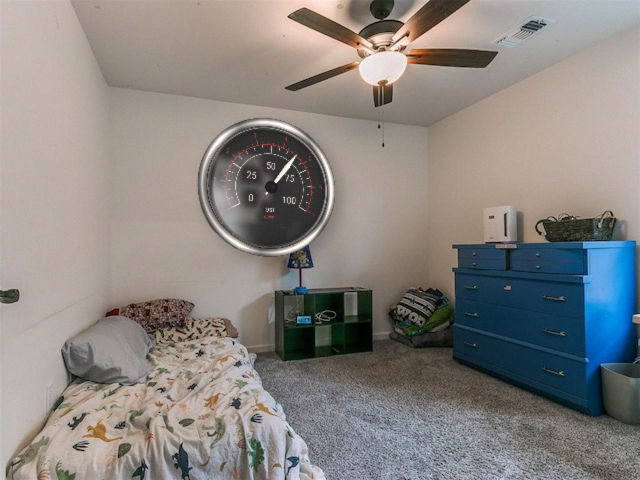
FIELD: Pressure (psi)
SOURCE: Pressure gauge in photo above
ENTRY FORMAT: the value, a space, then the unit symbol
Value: 65 psi
